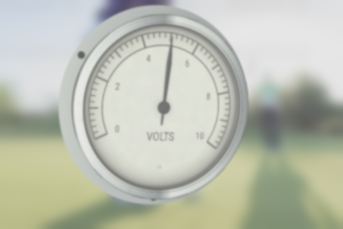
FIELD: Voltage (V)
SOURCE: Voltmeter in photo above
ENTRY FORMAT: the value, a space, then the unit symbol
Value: 5 V
